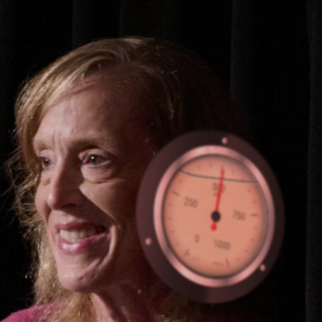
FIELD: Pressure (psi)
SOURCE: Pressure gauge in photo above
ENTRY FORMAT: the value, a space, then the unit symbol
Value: 500 psi
